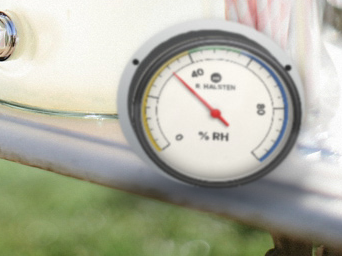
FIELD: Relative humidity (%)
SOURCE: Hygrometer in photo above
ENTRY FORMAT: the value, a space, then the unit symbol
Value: 32 %
